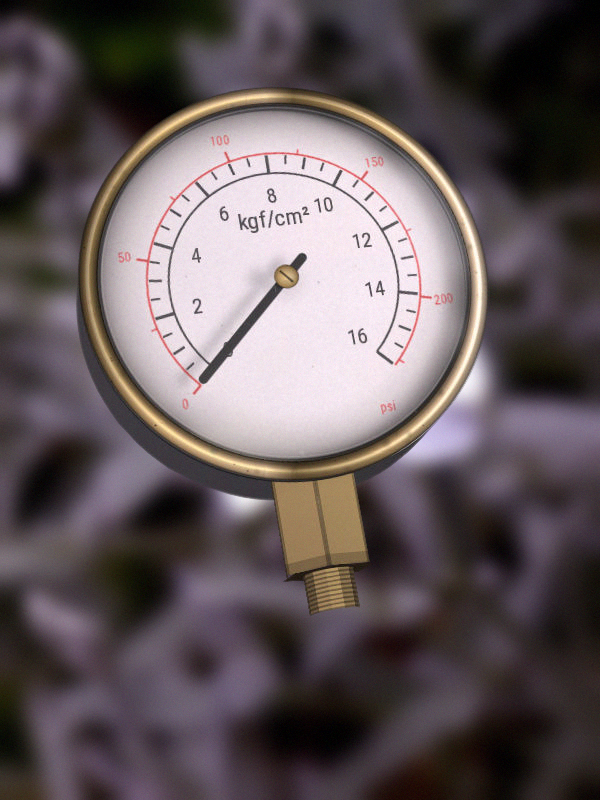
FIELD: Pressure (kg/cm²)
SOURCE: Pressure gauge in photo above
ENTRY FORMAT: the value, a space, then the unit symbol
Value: 0 kg/cm²
